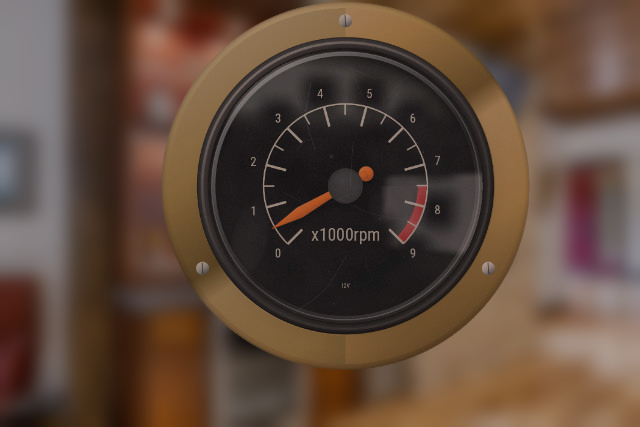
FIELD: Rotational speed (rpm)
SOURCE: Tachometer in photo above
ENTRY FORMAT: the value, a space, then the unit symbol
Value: 500 rpm
